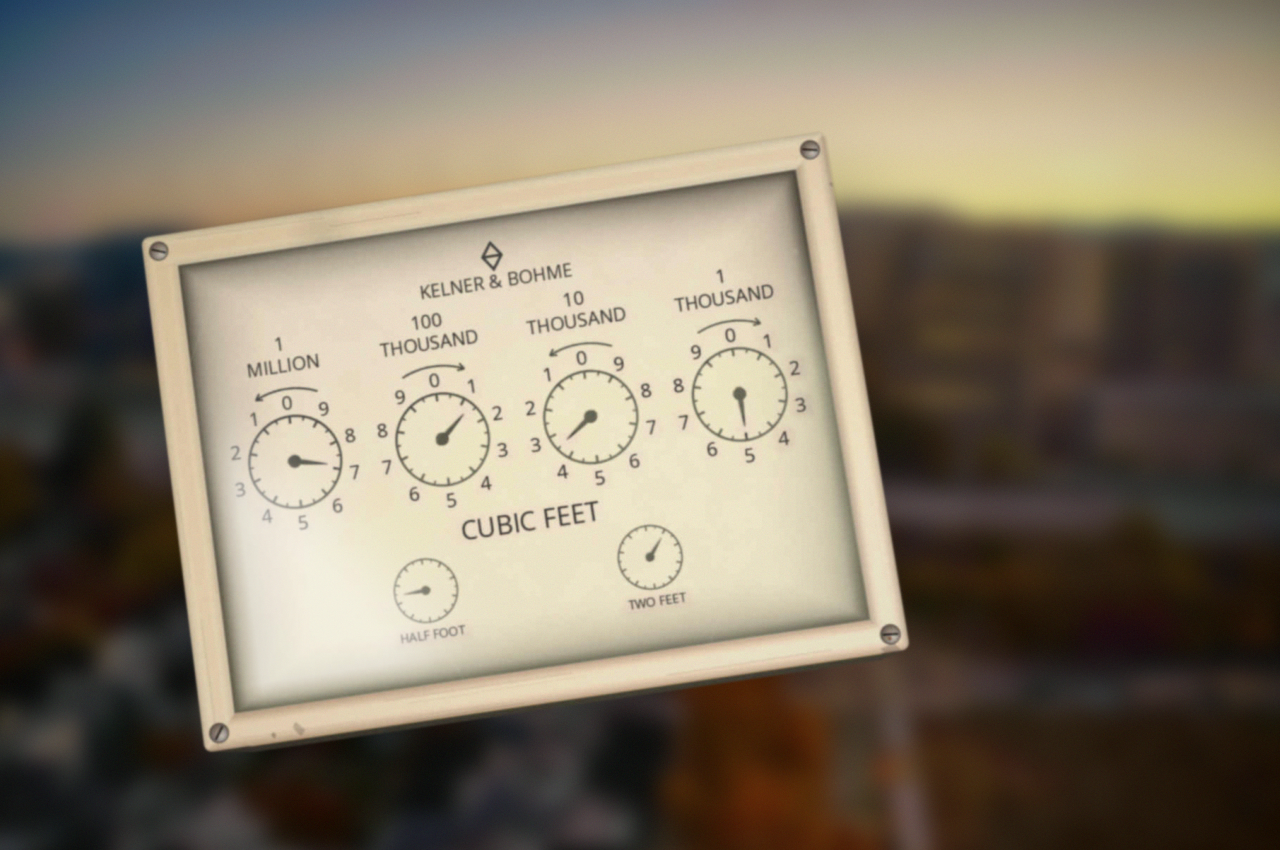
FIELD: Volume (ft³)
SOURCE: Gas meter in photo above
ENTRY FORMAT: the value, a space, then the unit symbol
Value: 713500 ft³
